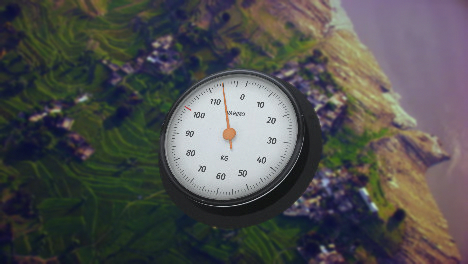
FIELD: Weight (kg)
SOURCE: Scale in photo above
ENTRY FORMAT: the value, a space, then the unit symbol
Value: 115 kg
